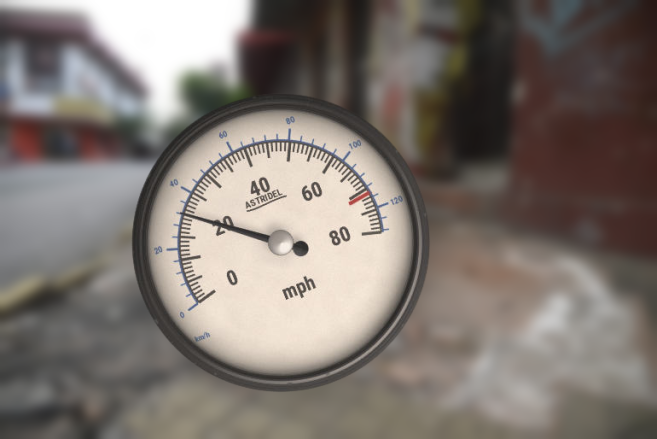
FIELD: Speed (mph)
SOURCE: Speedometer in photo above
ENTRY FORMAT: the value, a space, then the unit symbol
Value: 20 mph
